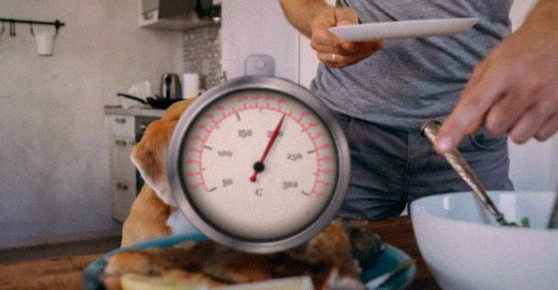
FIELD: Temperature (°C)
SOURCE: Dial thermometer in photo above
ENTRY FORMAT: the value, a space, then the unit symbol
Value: 200 °C
